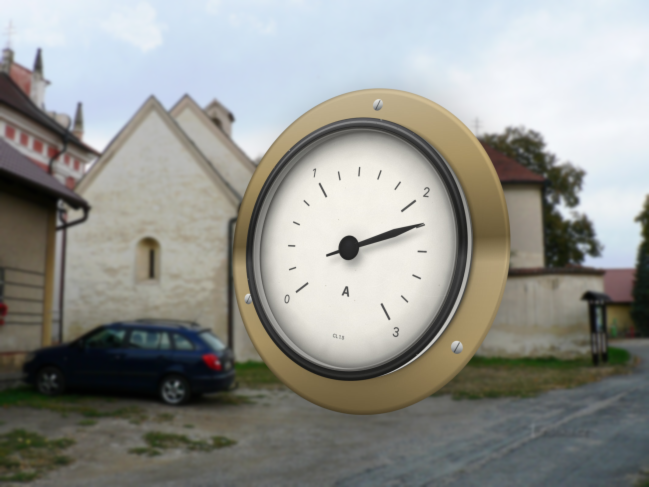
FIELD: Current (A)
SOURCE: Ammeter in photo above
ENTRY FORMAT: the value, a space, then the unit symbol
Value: 2.2 A
